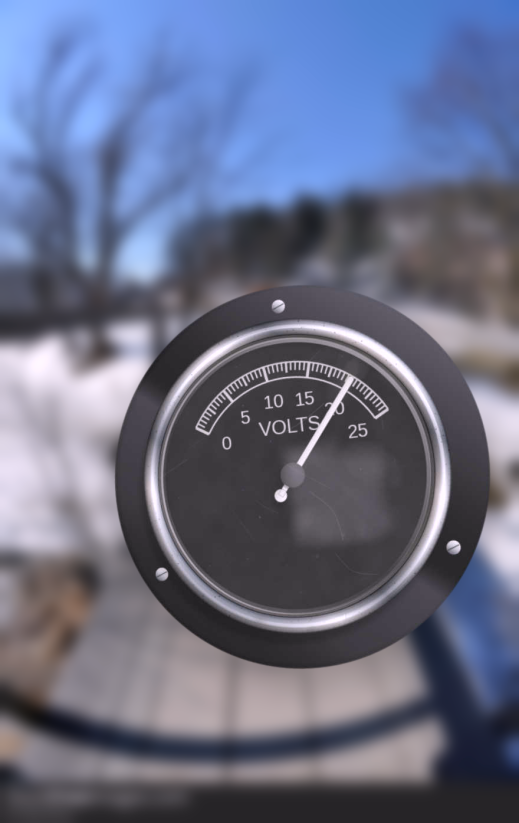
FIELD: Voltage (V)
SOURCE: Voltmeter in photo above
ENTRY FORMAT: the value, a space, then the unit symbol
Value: 20 V
